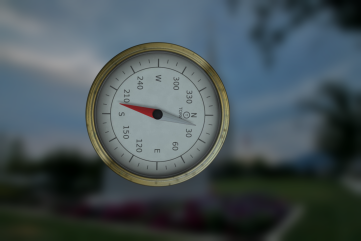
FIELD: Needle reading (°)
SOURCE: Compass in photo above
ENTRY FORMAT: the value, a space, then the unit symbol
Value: 195 °
